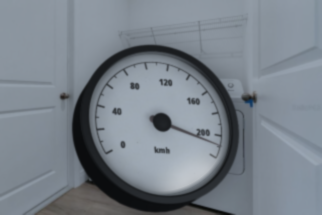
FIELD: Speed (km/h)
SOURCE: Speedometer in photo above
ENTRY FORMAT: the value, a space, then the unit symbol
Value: 210 km/h
